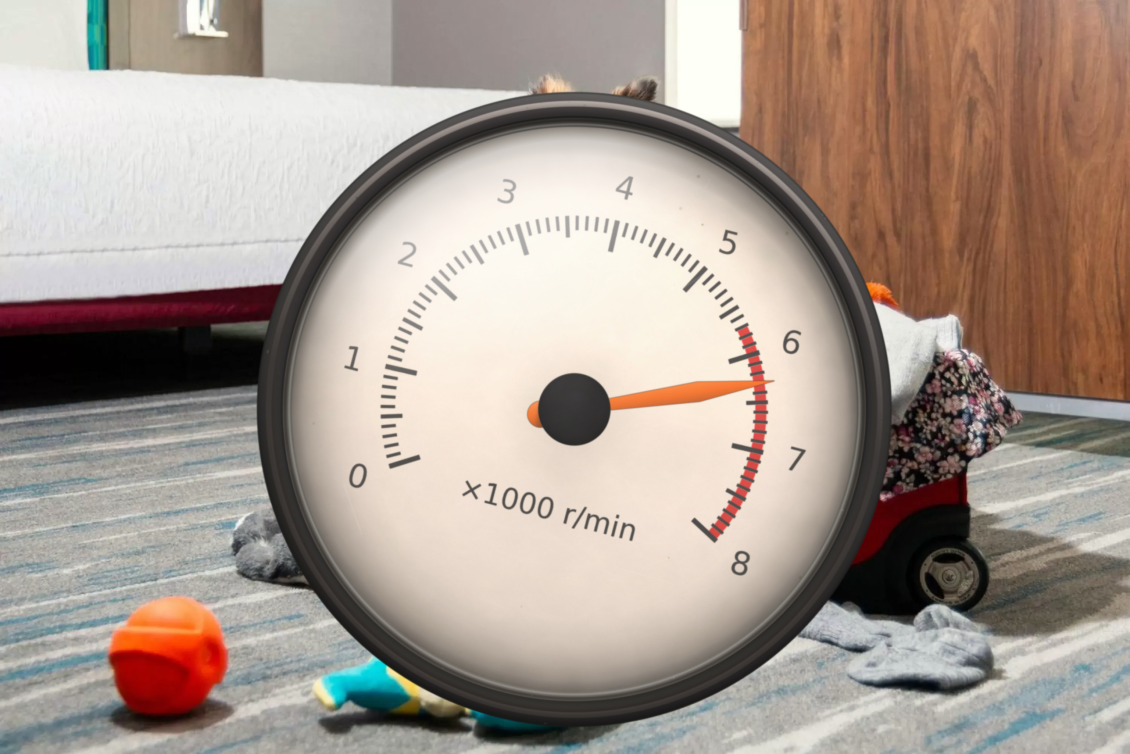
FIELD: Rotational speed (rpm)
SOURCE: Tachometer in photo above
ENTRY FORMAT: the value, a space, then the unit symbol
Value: 6300 rpm
